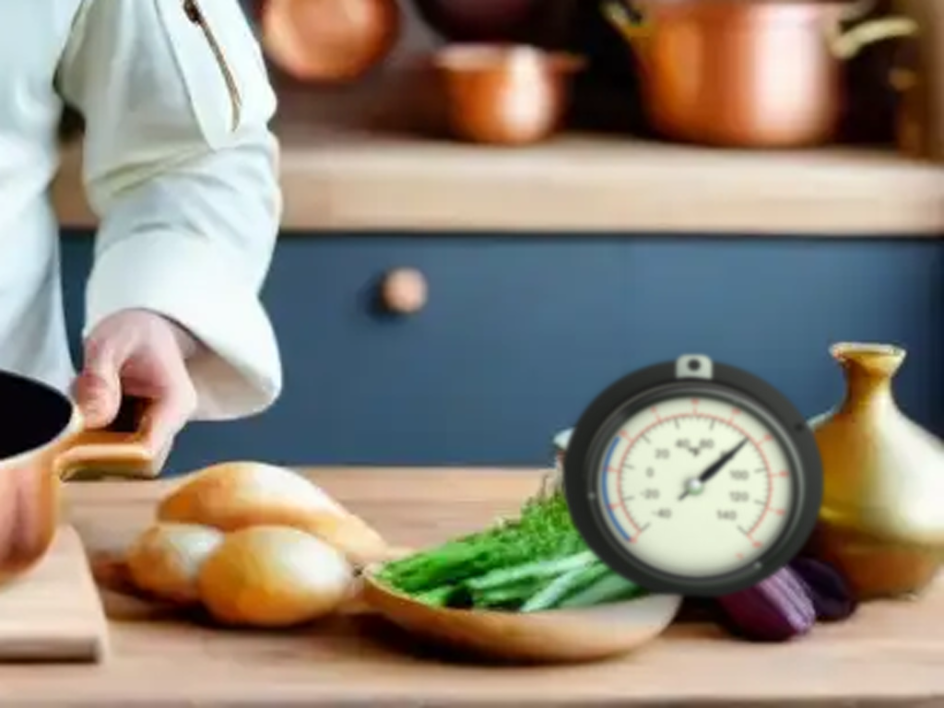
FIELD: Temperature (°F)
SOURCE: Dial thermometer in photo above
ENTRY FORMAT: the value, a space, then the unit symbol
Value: 80 °F
